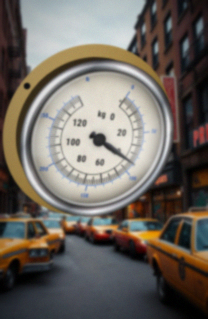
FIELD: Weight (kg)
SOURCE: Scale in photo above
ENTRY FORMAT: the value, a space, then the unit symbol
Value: 40 kg
